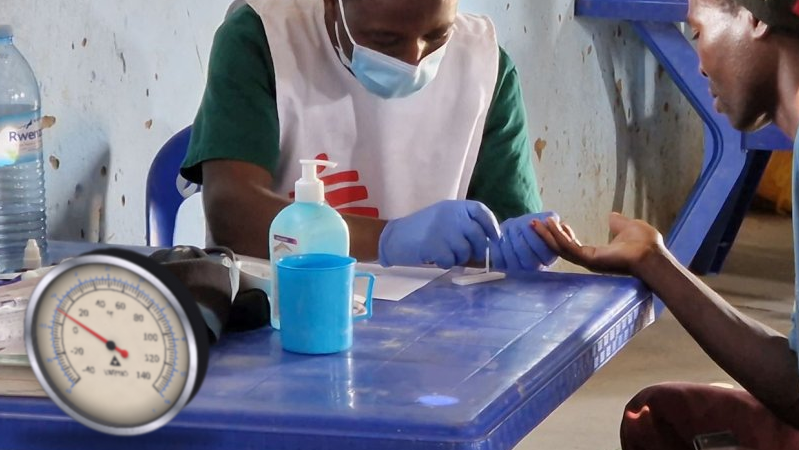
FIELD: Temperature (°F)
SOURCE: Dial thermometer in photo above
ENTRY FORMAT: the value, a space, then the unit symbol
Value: 10 °F
